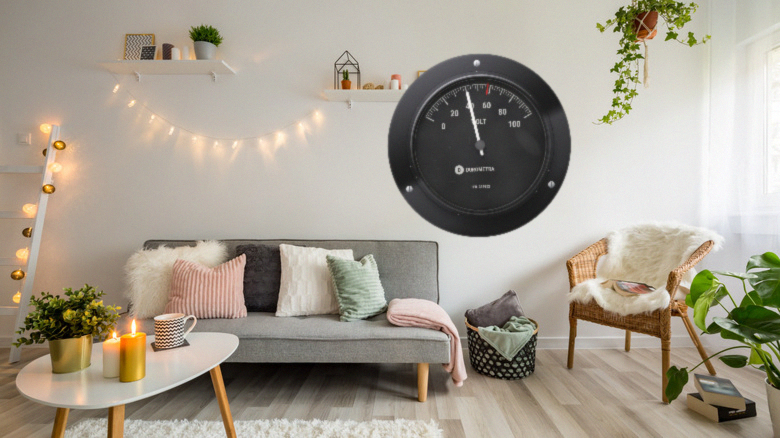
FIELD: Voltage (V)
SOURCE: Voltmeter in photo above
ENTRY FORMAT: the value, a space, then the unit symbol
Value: 40 V
